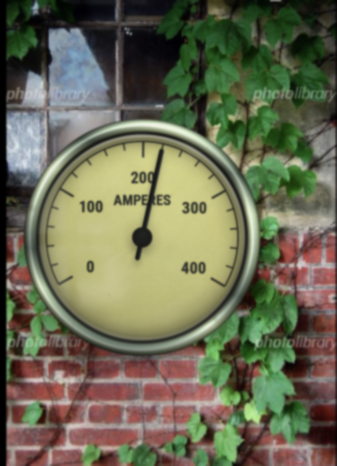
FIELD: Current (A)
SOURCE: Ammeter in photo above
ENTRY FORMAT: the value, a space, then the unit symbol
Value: 220 A
